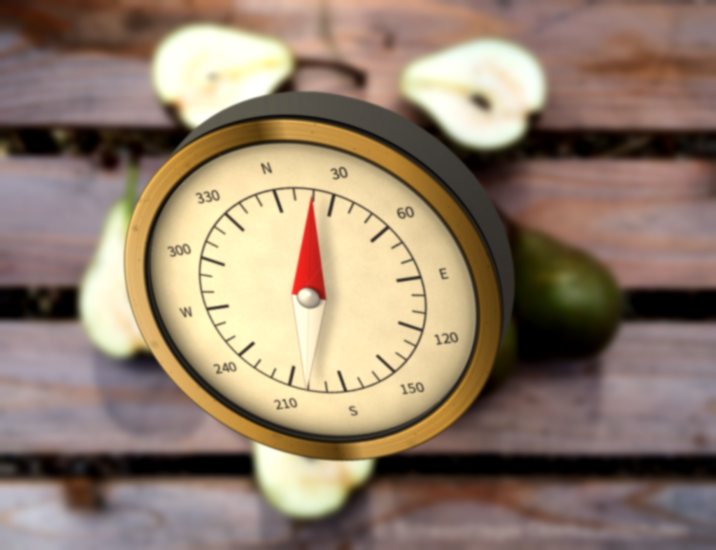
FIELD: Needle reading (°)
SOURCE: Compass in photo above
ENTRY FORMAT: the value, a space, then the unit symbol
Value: 20 °
